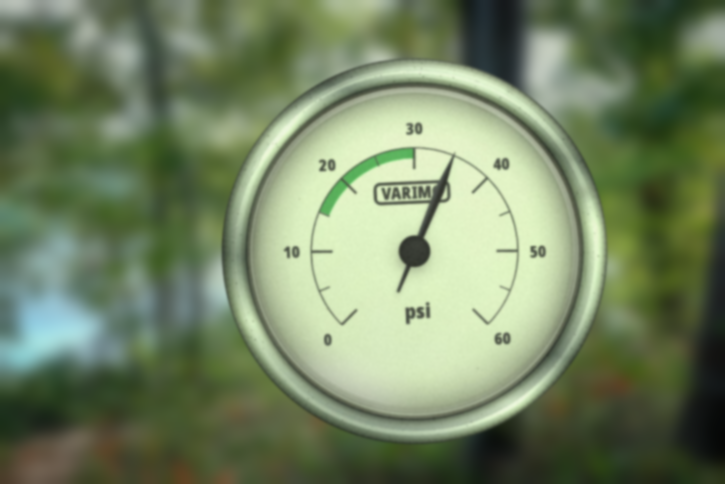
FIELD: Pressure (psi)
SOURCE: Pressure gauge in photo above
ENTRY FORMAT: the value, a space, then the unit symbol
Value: 35 psi
